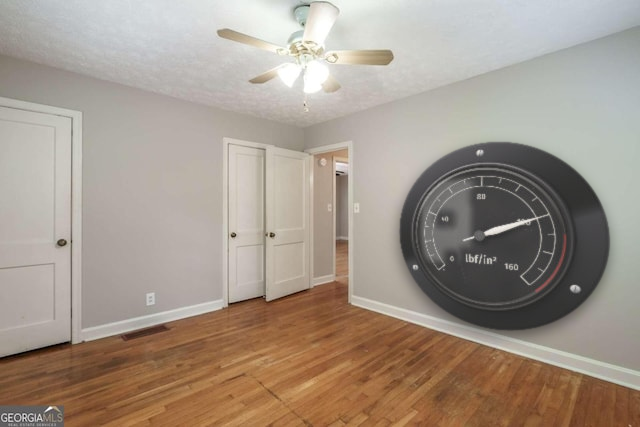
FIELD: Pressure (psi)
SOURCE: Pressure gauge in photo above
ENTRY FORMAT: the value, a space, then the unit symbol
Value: 120 psi
